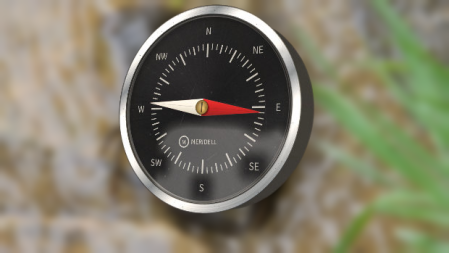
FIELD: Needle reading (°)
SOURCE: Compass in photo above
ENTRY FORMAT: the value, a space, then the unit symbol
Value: 95 °
